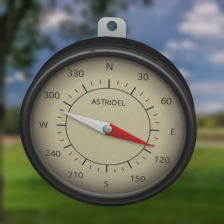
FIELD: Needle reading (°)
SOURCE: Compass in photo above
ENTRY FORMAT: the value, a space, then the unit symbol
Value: 110 °
